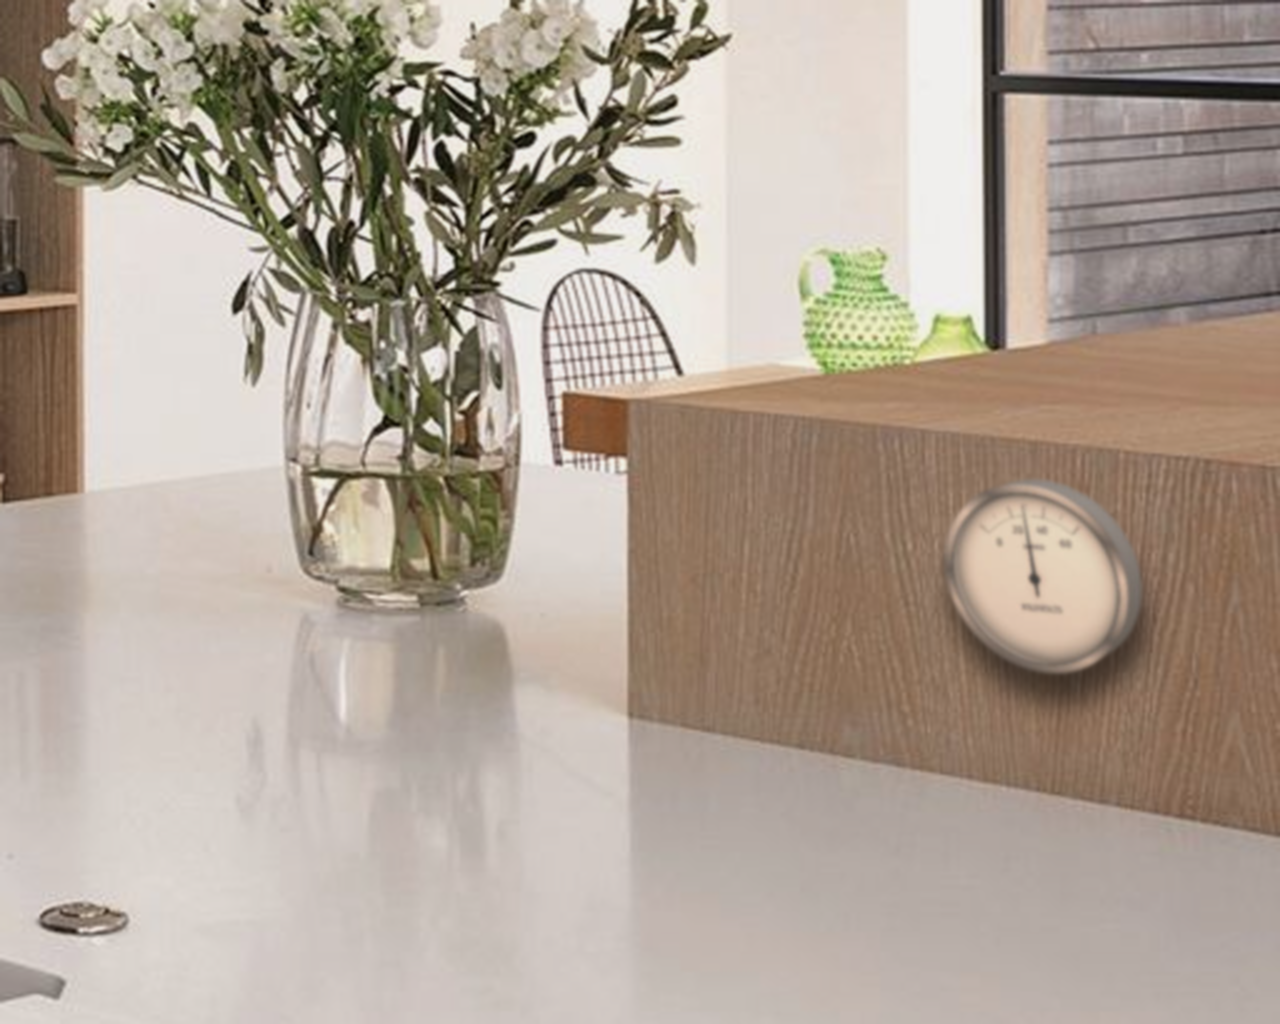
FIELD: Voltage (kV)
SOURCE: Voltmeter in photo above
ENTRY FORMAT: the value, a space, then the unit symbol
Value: 30 kV
